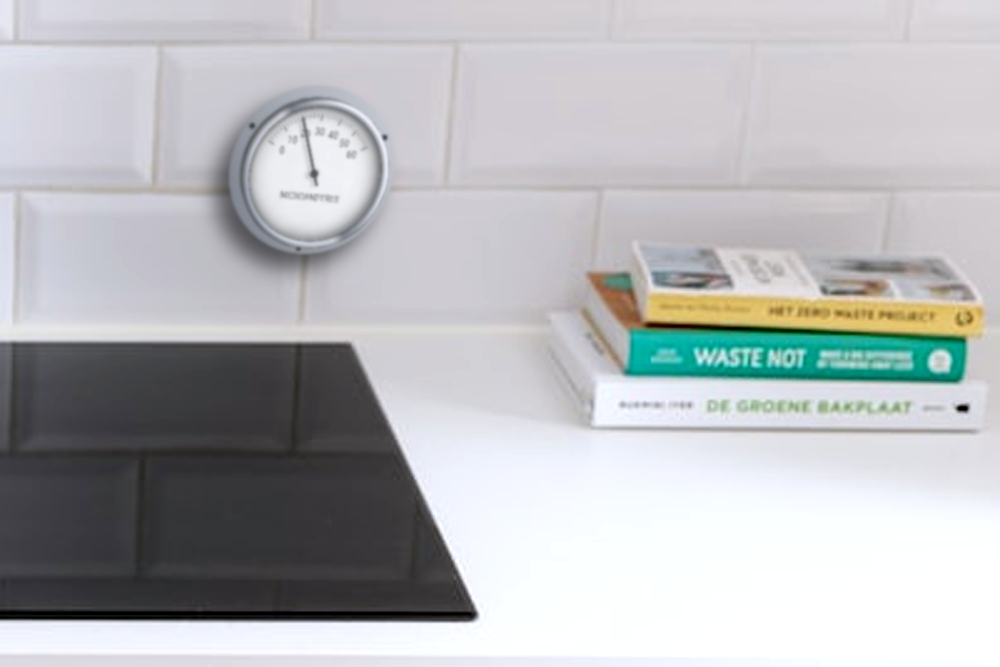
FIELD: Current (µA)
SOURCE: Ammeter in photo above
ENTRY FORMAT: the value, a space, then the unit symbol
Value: 20 µA
